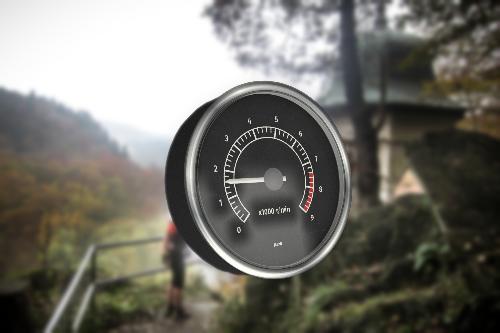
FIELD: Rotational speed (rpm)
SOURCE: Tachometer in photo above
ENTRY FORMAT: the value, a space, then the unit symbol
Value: 1600 rpm
